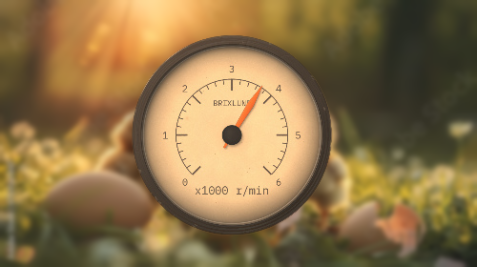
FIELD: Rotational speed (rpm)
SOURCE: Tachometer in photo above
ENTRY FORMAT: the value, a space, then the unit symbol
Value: 3700 rpm
